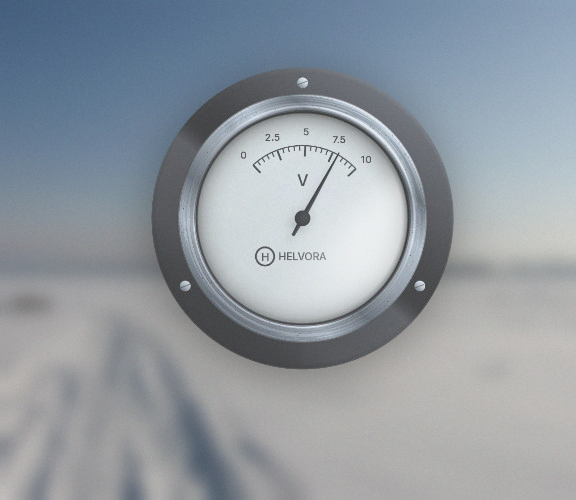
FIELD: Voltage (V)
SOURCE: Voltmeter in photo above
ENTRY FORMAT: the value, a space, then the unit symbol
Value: 8 V
